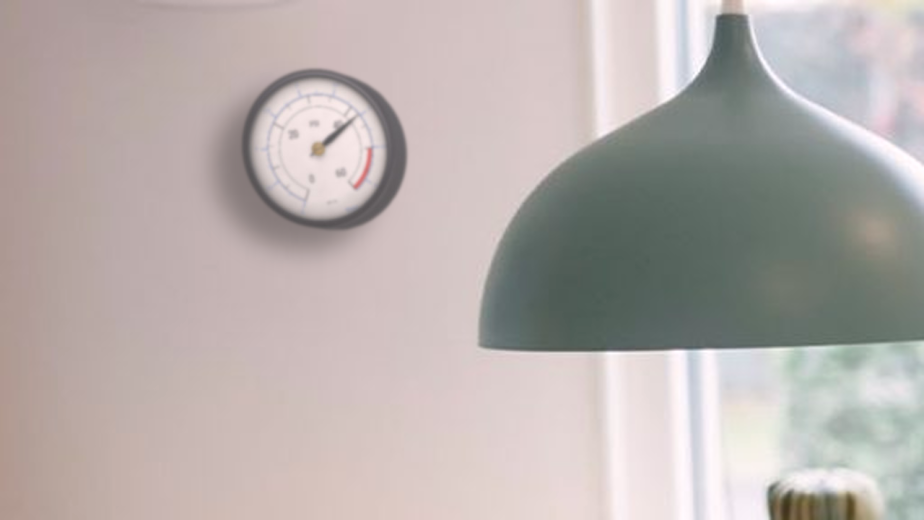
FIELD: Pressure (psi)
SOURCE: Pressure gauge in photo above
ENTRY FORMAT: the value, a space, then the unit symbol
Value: 42.5 psi
